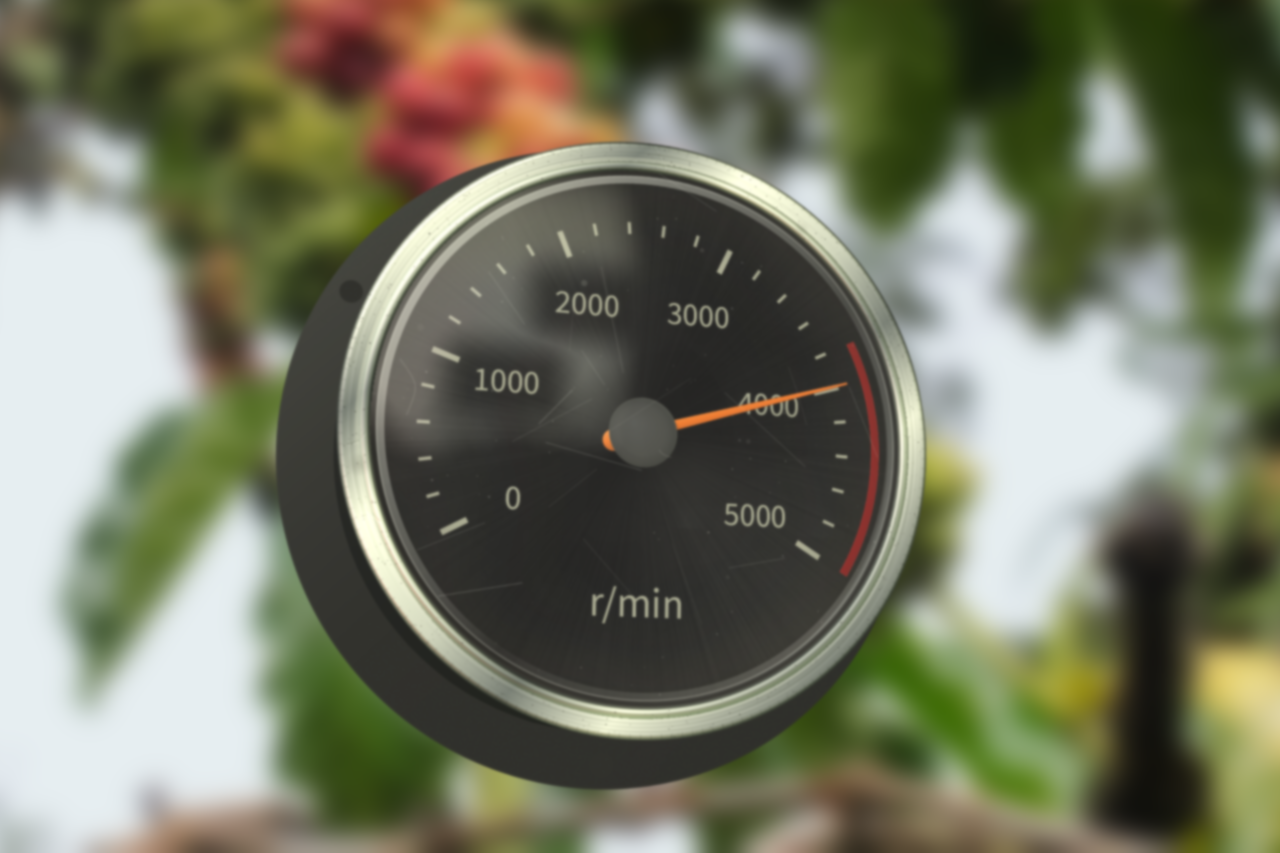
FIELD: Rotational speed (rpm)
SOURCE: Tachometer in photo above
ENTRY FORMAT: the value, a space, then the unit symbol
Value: 4000 rpm
